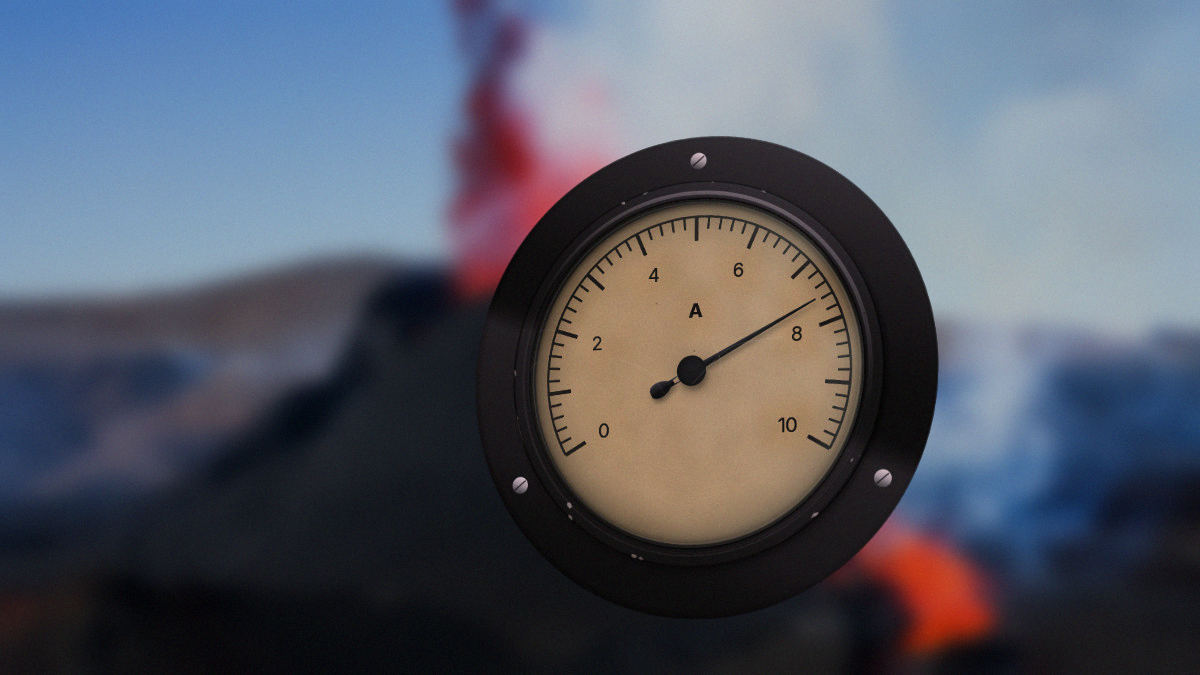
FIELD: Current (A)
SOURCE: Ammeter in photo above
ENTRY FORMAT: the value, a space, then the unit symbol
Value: 7.6 A
